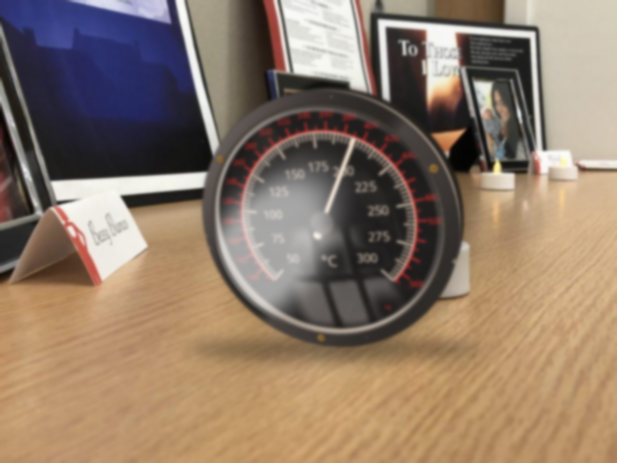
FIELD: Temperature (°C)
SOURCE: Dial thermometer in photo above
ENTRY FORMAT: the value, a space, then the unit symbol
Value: 200 °C
